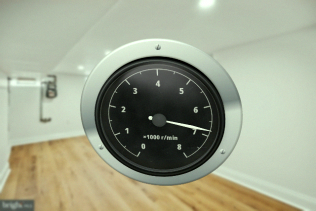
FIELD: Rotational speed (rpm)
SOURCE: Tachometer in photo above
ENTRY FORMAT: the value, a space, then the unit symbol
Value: 6750 rpm
